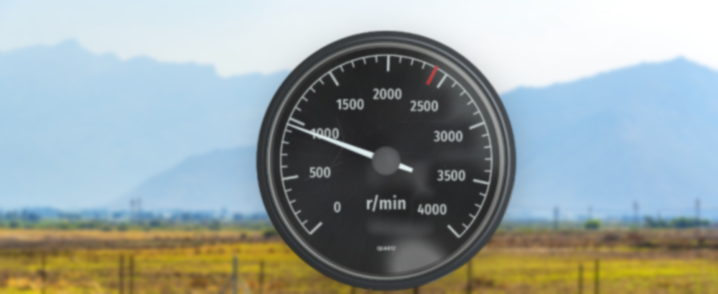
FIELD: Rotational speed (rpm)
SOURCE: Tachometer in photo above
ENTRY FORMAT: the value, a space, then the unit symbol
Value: 950 rpm
